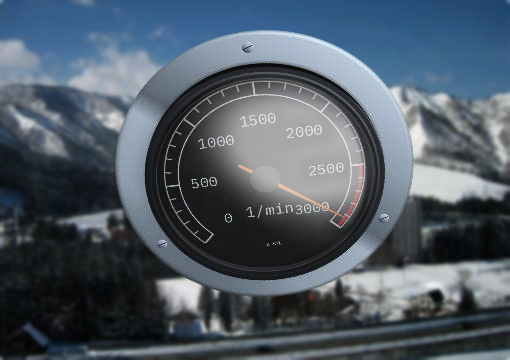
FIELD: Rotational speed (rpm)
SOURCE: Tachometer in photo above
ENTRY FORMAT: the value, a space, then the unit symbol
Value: 2900 rpm
